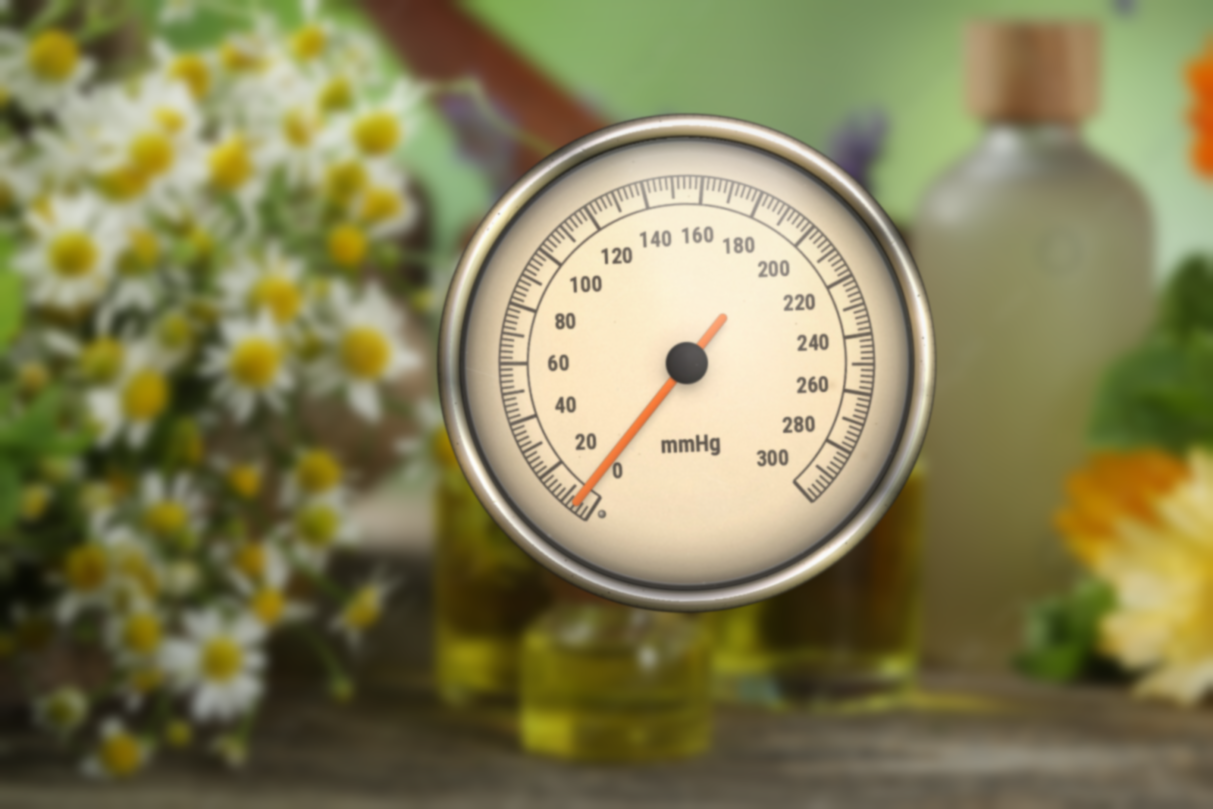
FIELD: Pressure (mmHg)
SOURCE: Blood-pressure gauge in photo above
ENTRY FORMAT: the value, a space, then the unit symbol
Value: 6 mmHg
